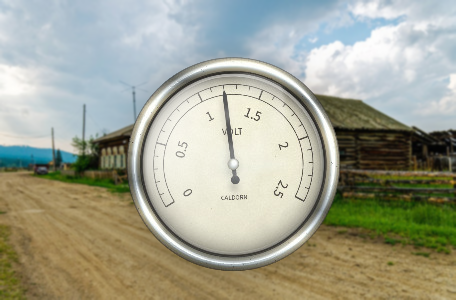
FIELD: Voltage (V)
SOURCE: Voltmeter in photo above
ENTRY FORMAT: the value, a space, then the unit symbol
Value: 1.2 V
